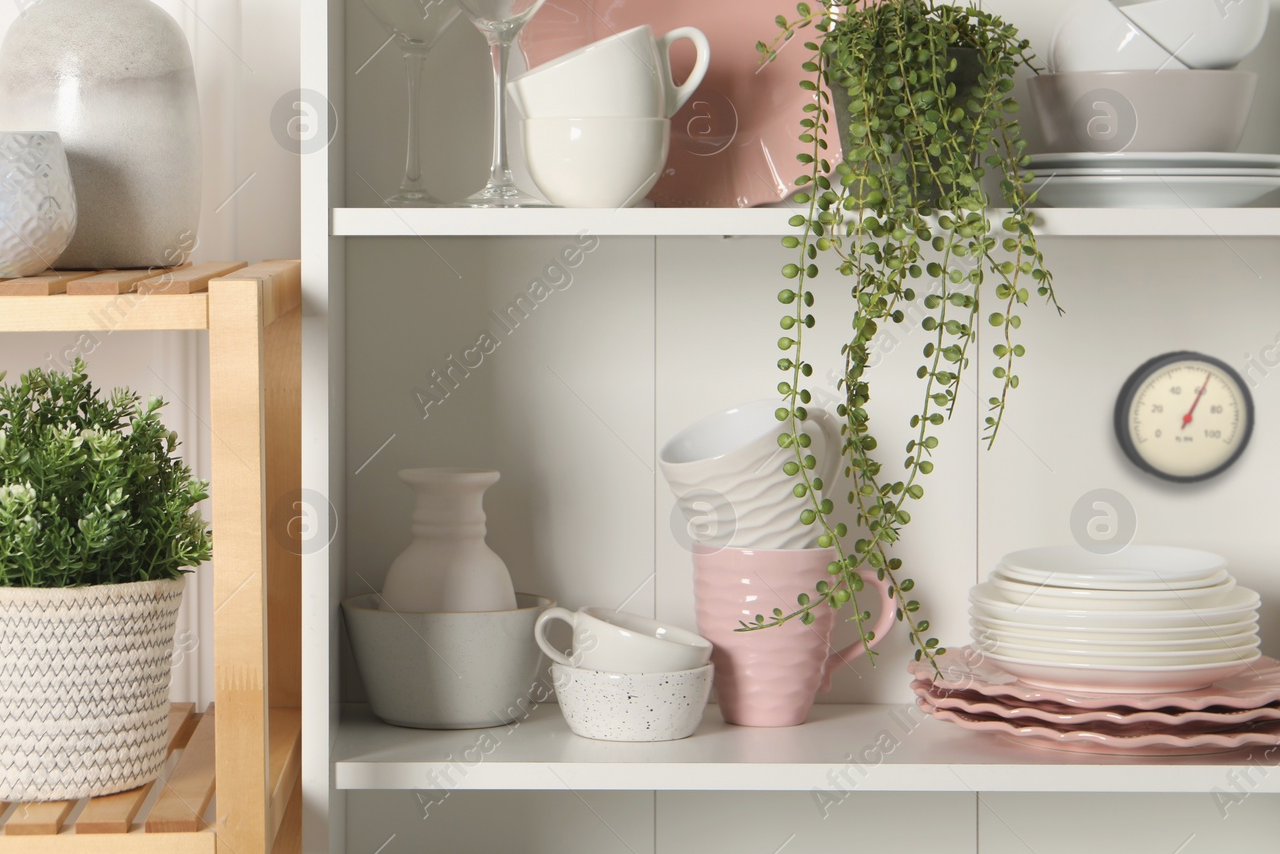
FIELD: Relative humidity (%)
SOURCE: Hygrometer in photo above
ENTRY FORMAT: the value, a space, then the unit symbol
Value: 60 %
